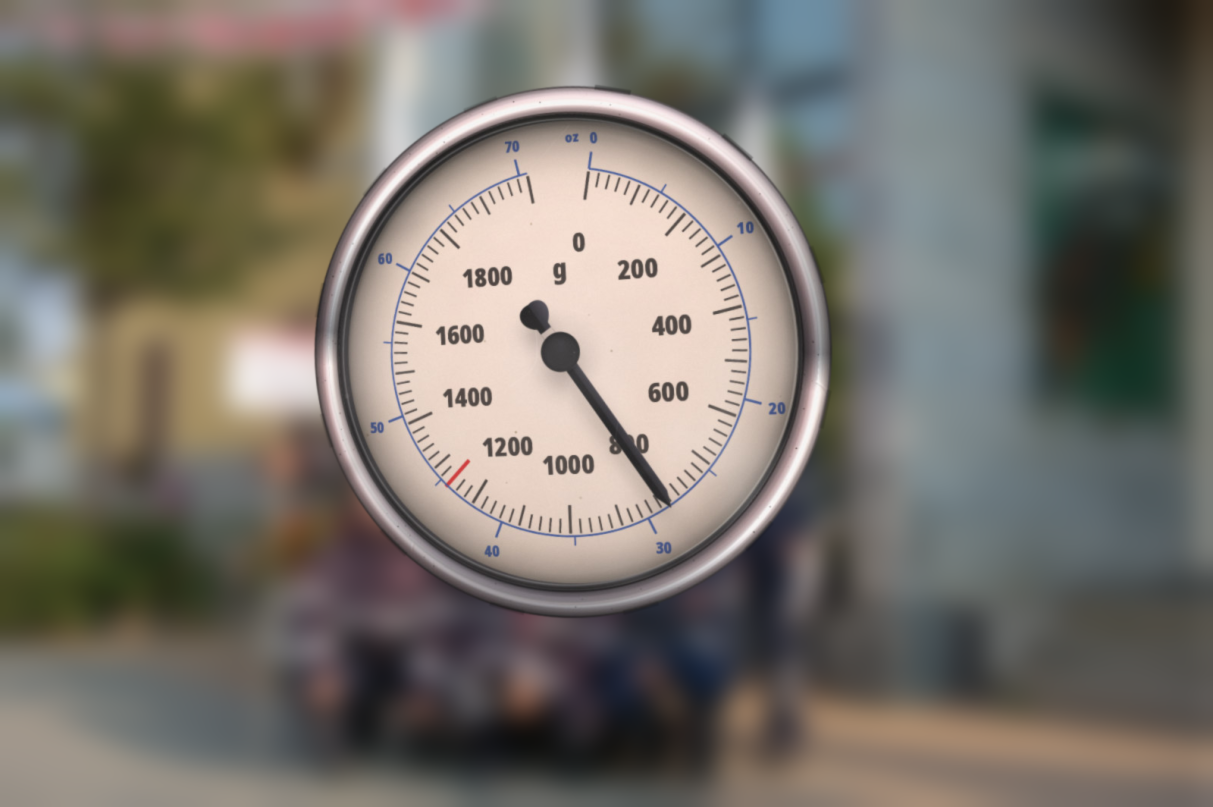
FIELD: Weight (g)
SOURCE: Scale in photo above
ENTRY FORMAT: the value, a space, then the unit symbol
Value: 800 g
